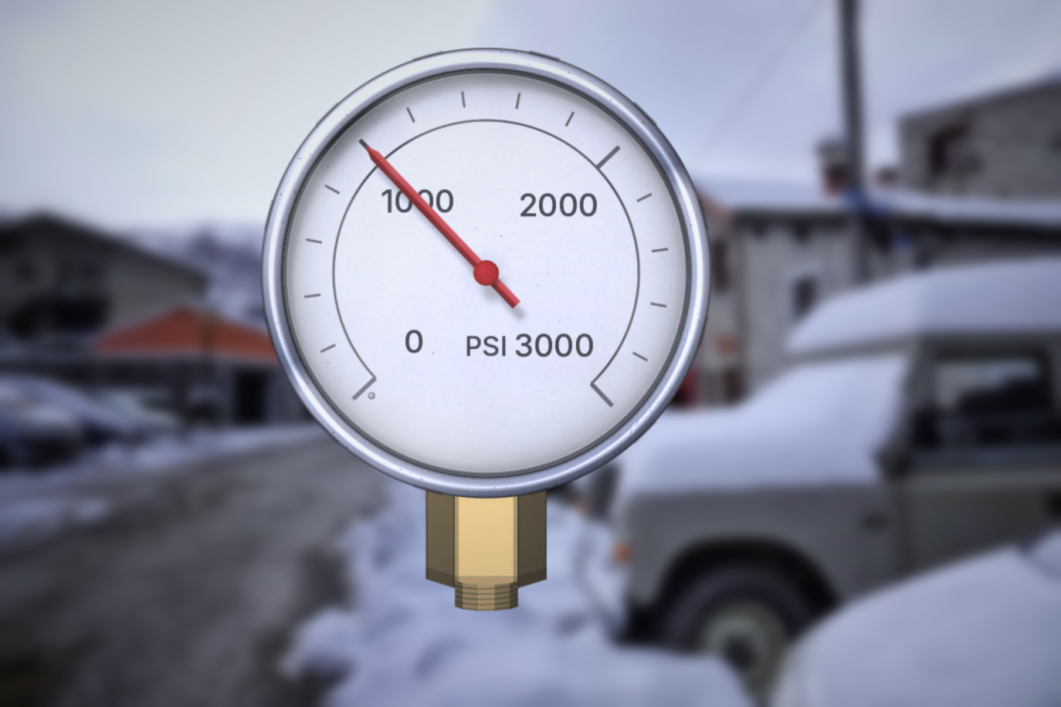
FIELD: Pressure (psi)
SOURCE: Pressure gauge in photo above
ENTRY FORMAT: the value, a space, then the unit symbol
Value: 1000 psi
